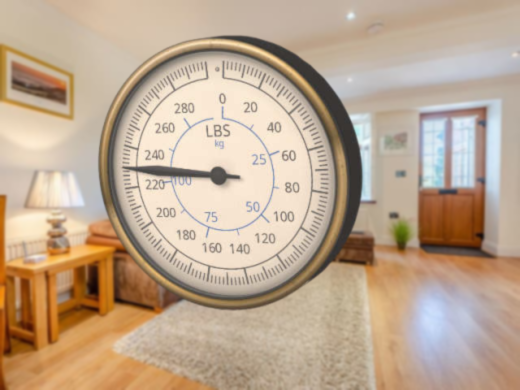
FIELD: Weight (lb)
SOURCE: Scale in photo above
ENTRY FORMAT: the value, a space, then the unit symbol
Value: 230 lb
